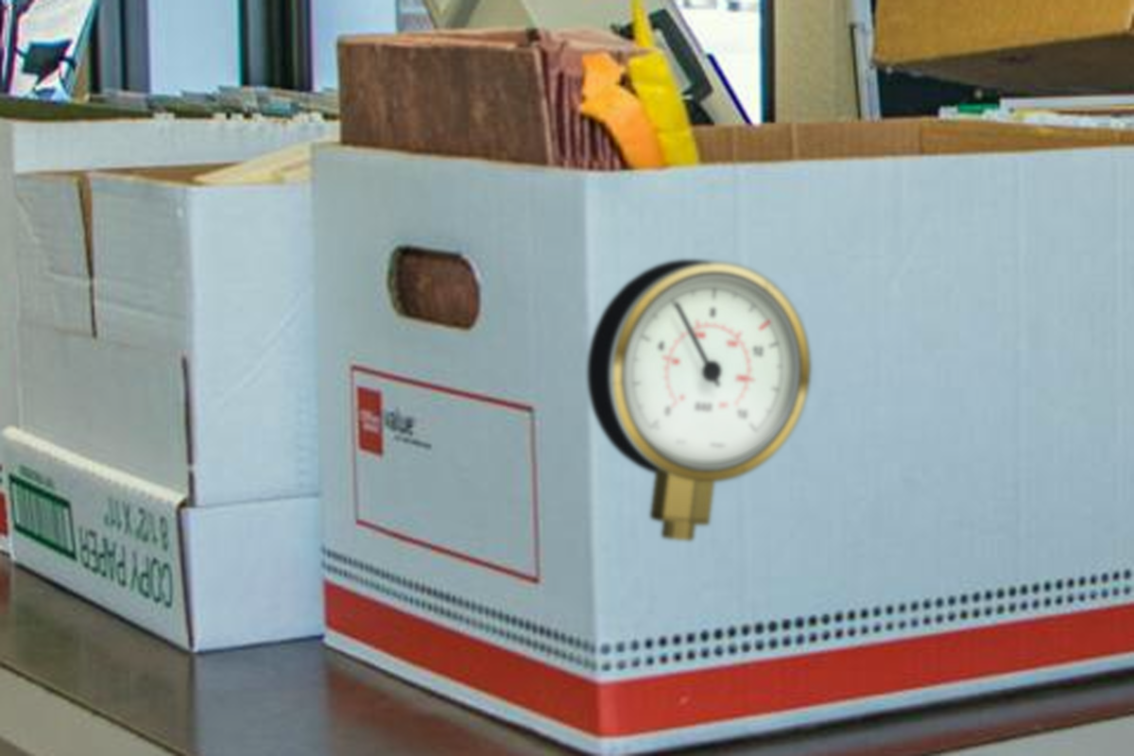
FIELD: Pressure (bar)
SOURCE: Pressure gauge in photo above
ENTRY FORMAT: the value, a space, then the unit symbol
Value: 6 bar
